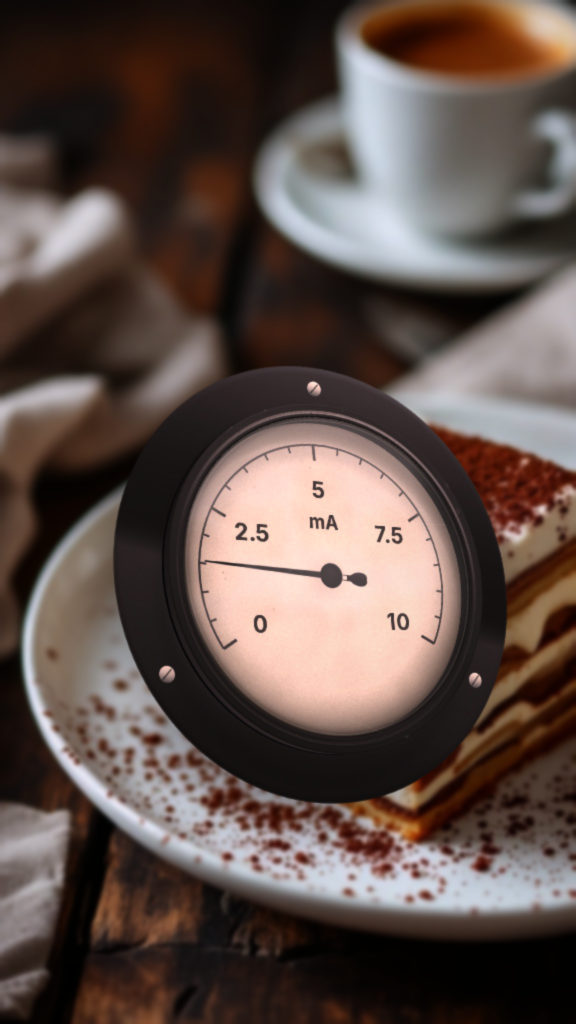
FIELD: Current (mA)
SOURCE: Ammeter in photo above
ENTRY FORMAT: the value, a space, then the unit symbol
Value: 1.5 mA
